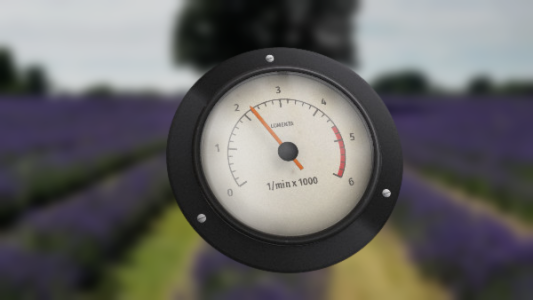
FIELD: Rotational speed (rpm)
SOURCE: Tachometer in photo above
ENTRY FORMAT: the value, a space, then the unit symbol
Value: 2200 rpm
